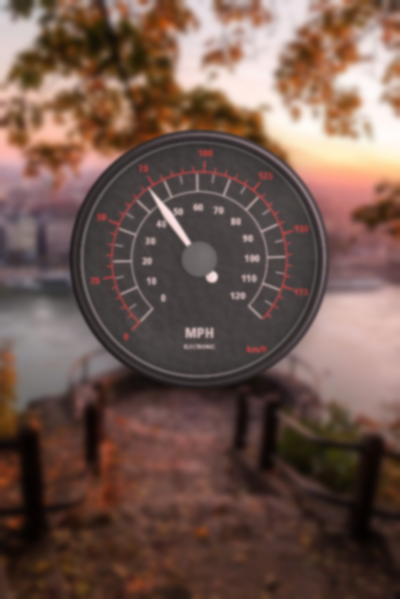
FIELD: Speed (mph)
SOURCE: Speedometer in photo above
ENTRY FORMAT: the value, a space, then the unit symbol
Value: 45 mph
